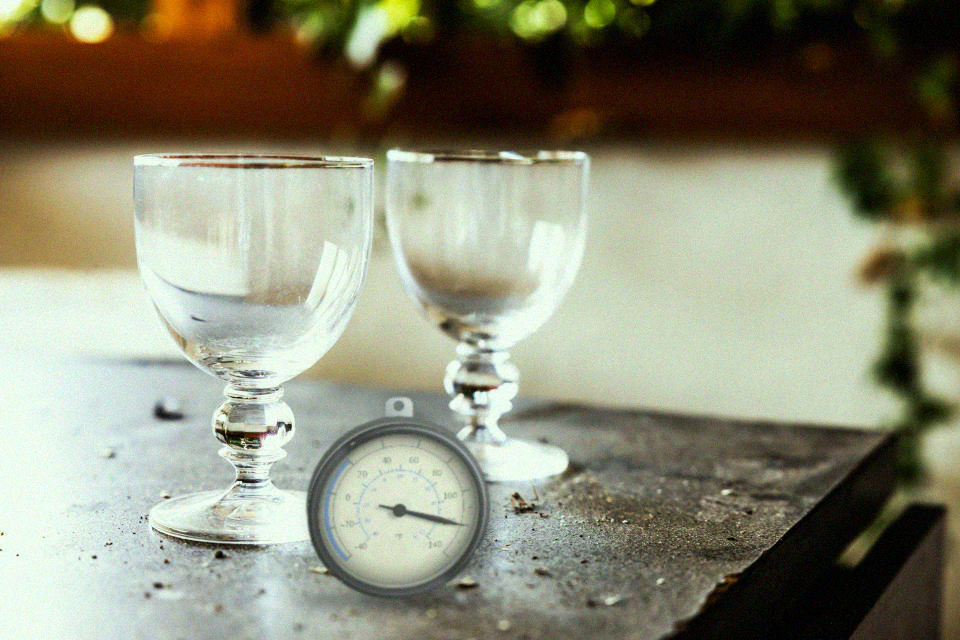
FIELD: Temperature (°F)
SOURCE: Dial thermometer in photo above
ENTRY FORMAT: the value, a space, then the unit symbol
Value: 120 °F
